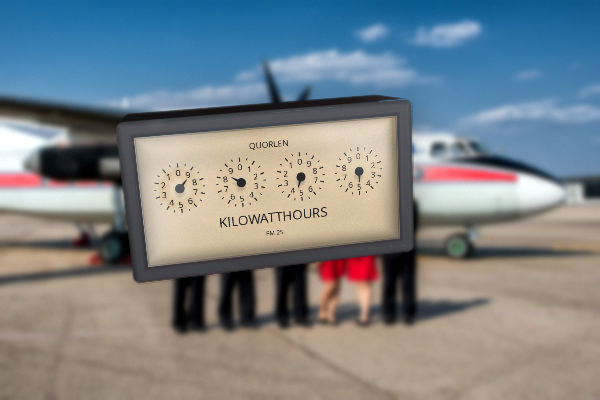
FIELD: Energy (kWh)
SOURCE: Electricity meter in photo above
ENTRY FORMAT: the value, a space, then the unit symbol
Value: 8845 kWh
